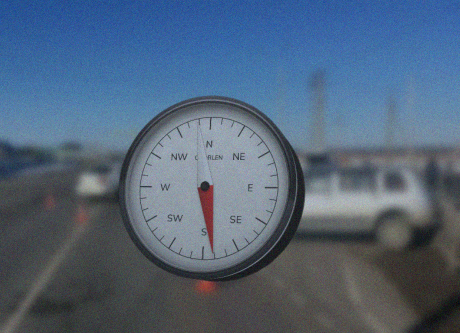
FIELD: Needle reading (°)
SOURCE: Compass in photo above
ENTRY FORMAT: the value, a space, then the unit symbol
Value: 170 °
